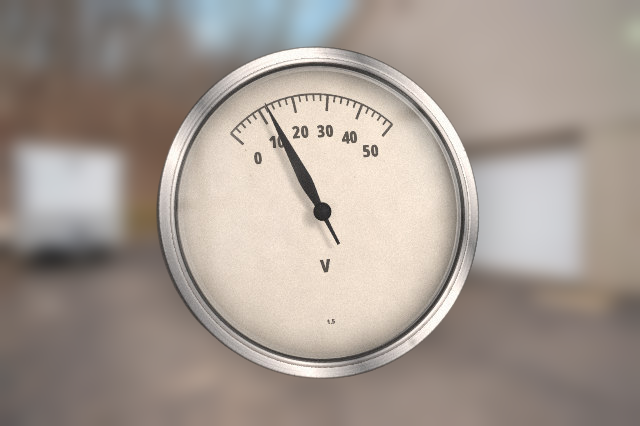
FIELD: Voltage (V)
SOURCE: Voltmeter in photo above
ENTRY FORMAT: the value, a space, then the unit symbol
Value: 12 V
